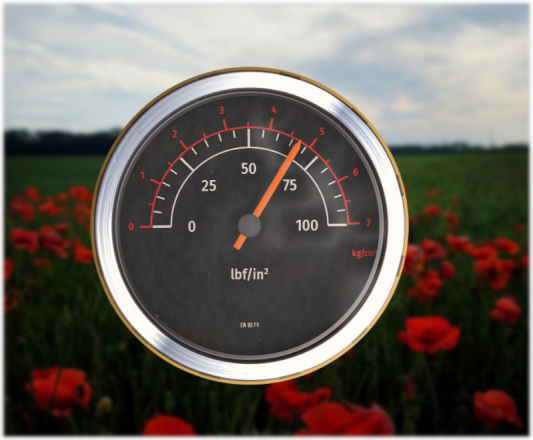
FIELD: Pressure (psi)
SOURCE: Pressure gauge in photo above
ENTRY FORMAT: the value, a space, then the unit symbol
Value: 67.5 psi
